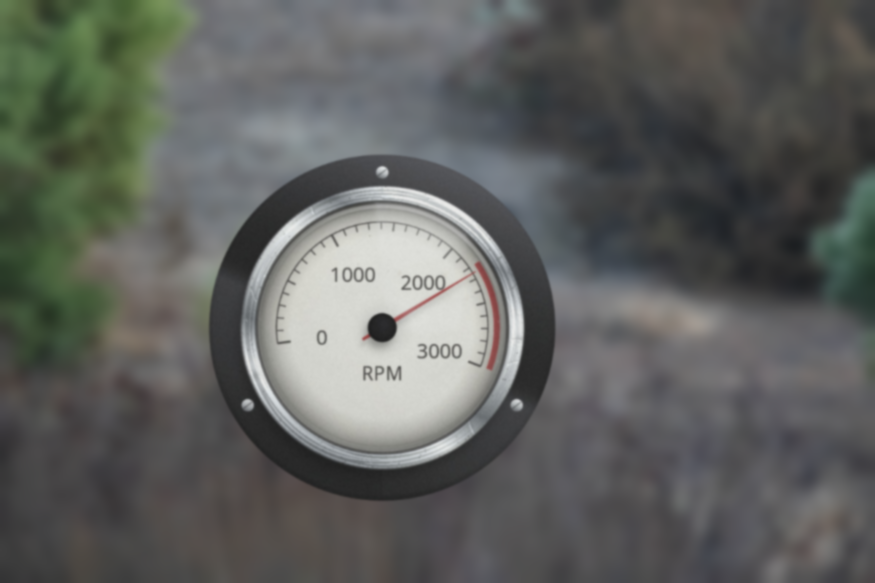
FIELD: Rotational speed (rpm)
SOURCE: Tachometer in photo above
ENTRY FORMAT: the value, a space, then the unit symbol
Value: 2250 rpm
